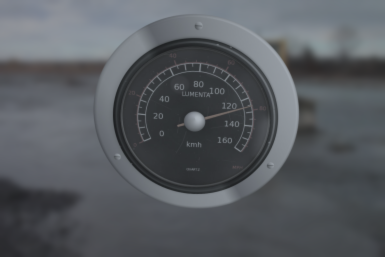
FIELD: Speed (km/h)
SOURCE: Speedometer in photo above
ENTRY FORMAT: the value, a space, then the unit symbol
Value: 125 km/h
